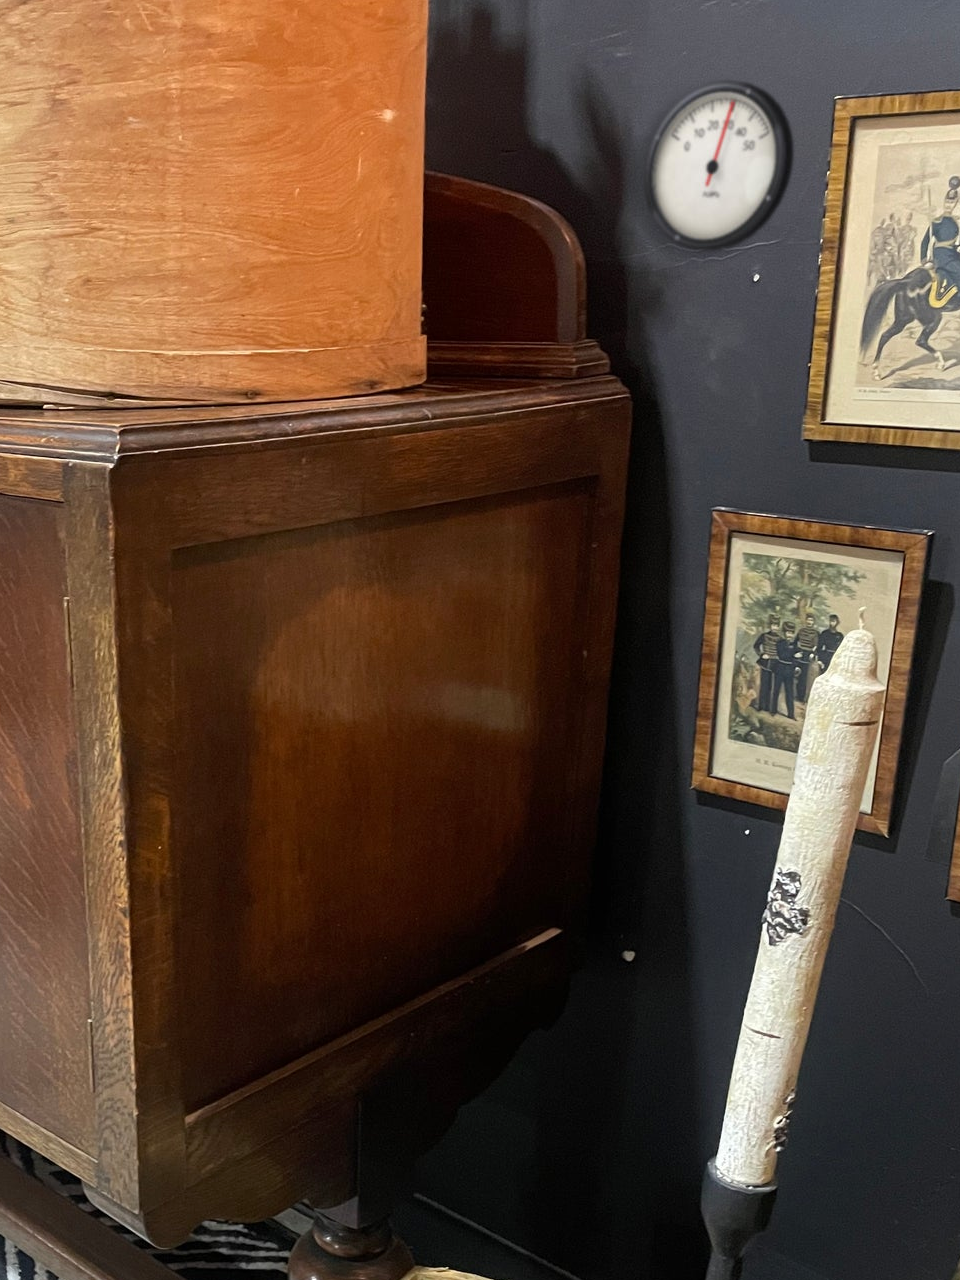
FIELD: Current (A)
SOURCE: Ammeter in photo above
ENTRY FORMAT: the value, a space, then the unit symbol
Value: 30 A
